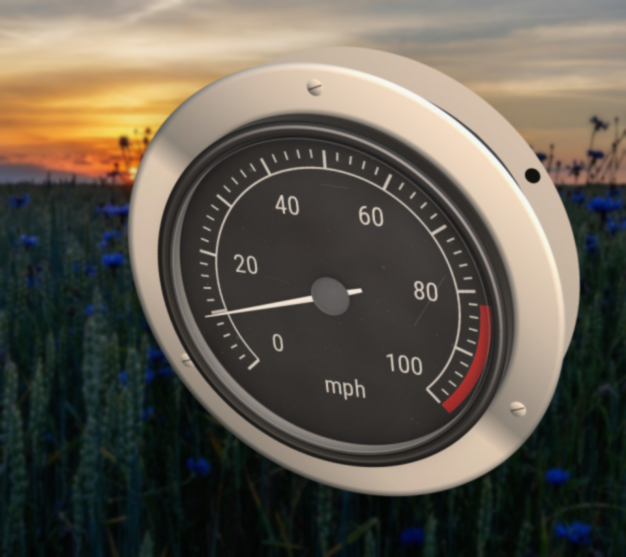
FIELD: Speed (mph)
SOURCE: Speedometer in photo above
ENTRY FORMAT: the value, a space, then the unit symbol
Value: 10 mph
